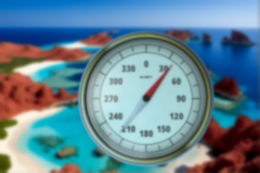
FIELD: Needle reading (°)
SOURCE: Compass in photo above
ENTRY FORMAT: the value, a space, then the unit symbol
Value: 37.5 °
